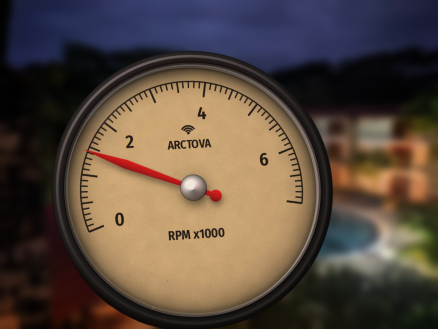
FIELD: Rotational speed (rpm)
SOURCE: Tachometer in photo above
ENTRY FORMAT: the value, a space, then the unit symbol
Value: 1400 rpm
